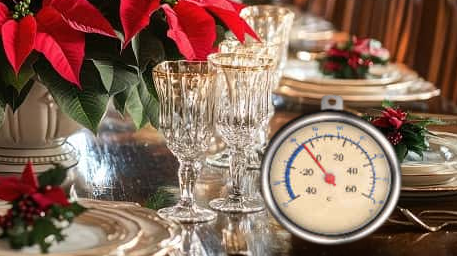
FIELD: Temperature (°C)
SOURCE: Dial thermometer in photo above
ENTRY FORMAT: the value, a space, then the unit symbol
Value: -4 °C
